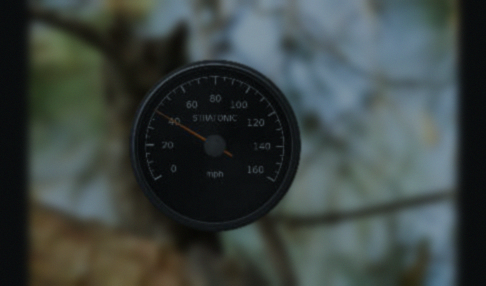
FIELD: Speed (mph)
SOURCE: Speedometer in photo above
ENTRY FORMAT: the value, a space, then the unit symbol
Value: 40 mph
